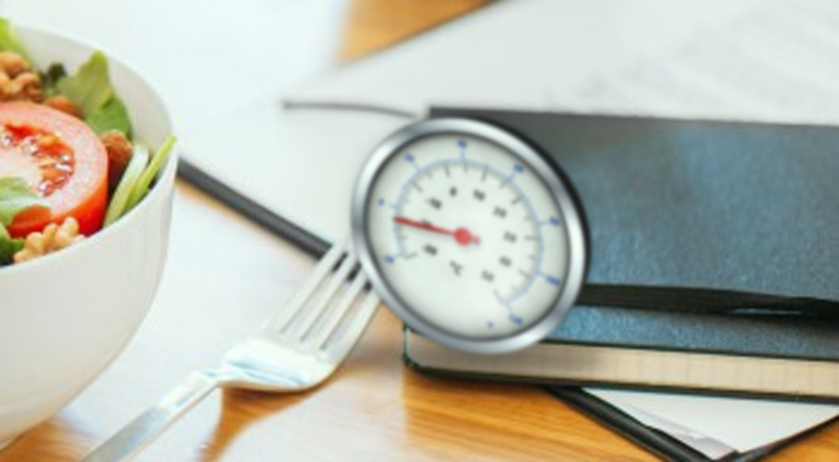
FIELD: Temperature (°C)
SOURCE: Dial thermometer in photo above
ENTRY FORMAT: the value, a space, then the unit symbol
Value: -20 °C
